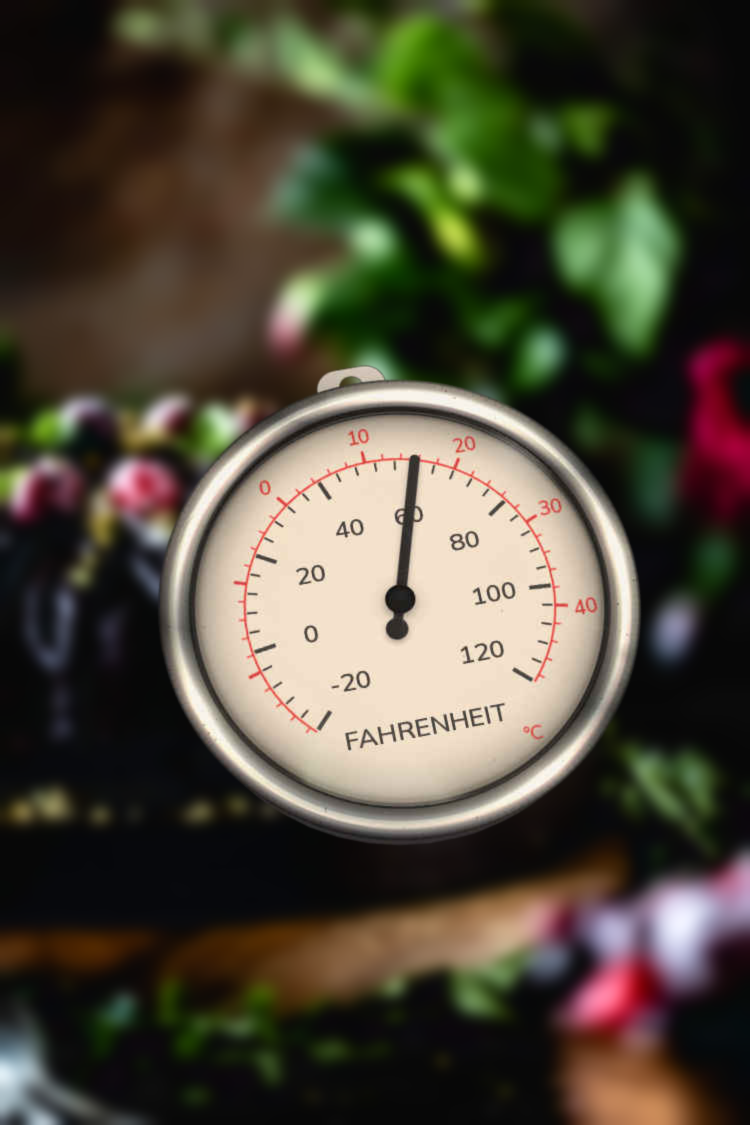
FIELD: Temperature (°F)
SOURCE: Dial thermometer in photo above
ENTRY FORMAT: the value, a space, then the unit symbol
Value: 60 °F
